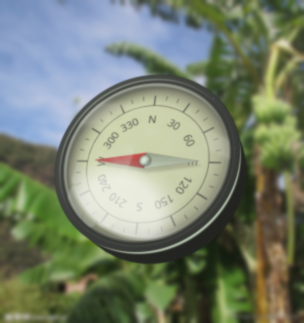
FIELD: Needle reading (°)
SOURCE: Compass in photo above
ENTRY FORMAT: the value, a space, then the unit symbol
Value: 270 °
